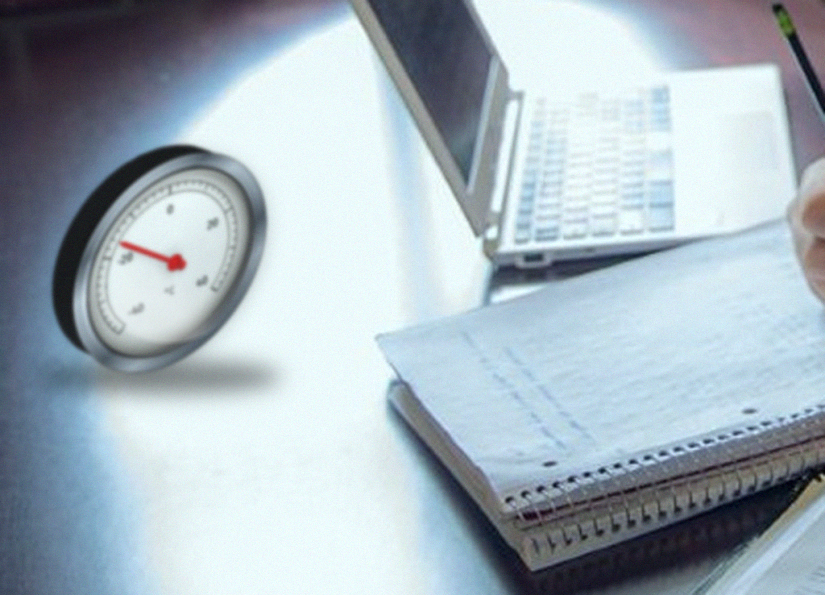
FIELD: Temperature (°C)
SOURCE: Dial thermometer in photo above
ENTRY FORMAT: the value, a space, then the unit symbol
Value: -16 °C
